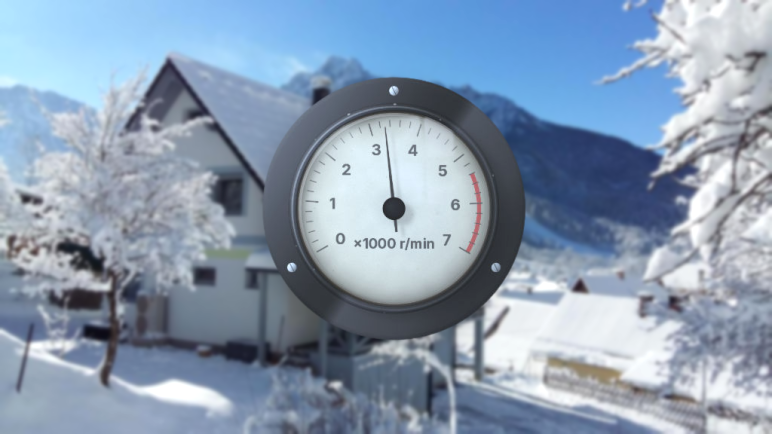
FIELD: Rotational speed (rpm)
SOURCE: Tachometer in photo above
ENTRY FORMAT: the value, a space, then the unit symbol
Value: 3300 rpm
